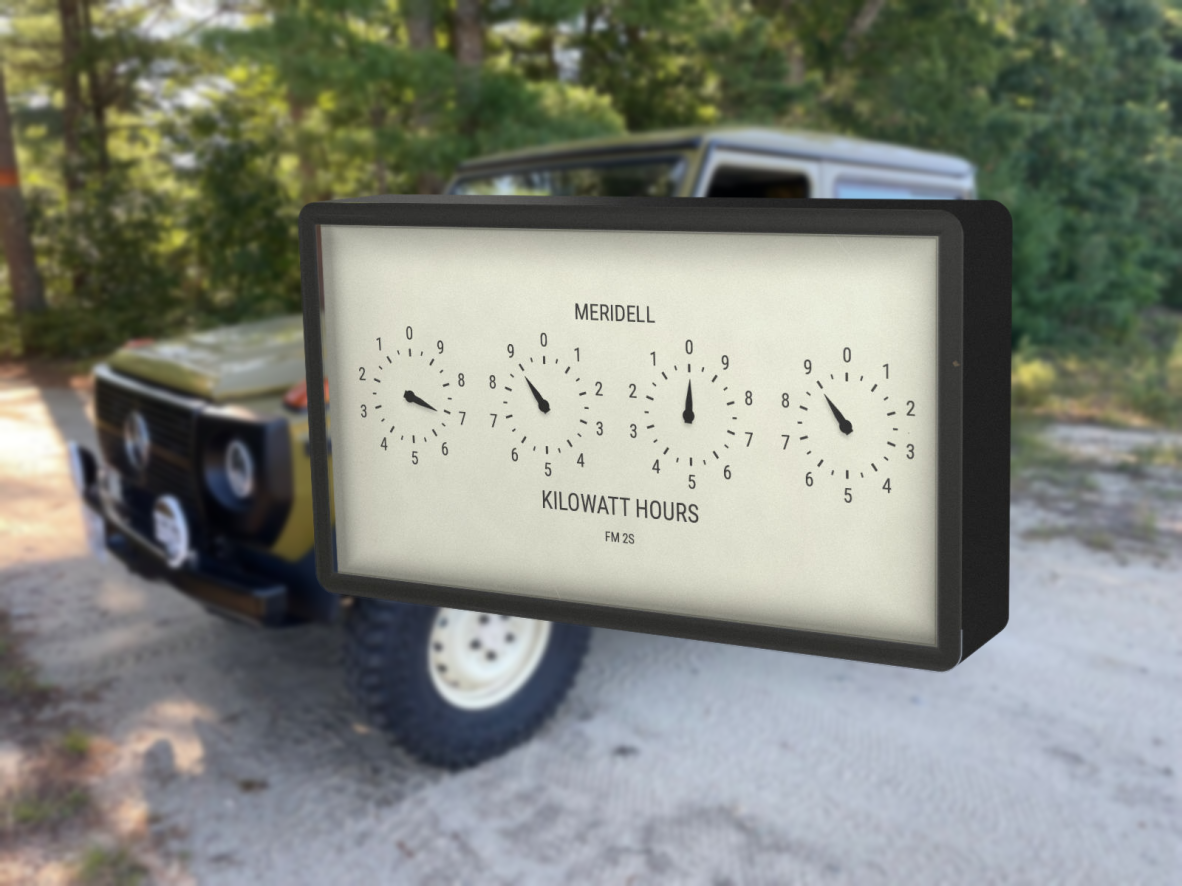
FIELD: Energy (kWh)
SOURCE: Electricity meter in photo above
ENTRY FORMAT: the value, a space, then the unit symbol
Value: 6899 kWh
